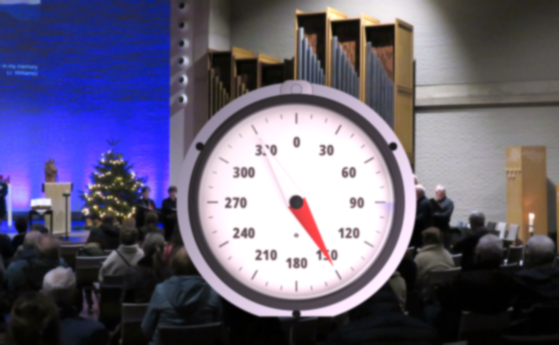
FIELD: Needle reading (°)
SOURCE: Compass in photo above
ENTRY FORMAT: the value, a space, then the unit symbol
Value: 150 °
